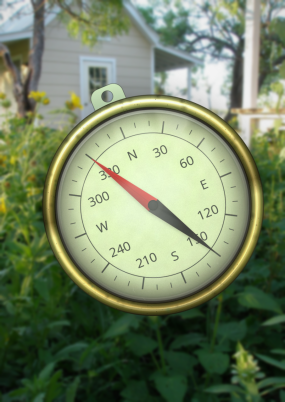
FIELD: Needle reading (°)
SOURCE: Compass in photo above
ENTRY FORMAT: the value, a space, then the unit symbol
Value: 330 °
